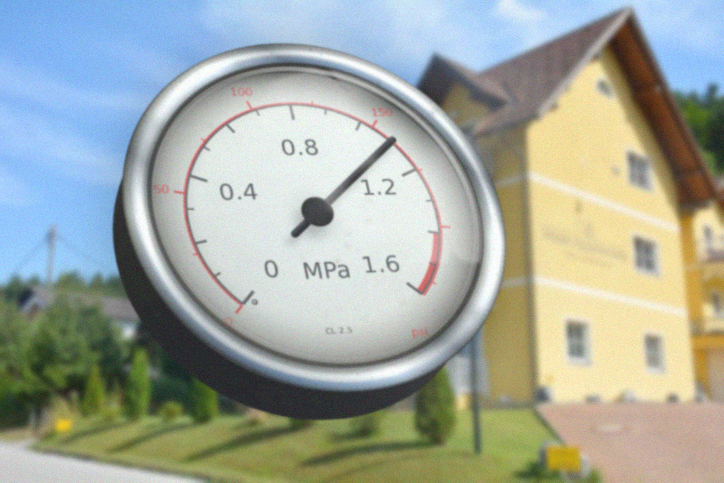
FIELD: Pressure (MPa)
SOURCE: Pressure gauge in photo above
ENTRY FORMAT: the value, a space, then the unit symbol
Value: 1.1 MPa
